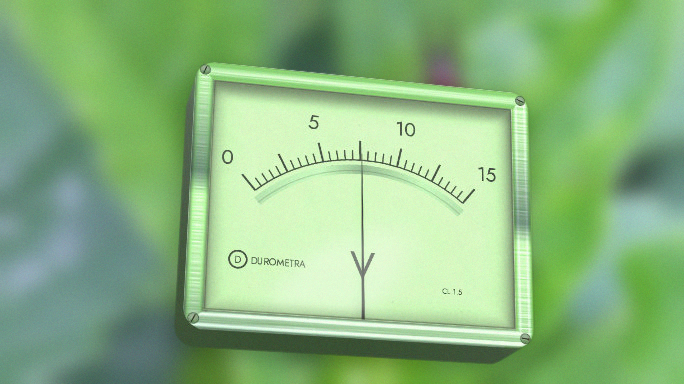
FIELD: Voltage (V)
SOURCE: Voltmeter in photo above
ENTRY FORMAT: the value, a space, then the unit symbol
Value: 7.5 V
